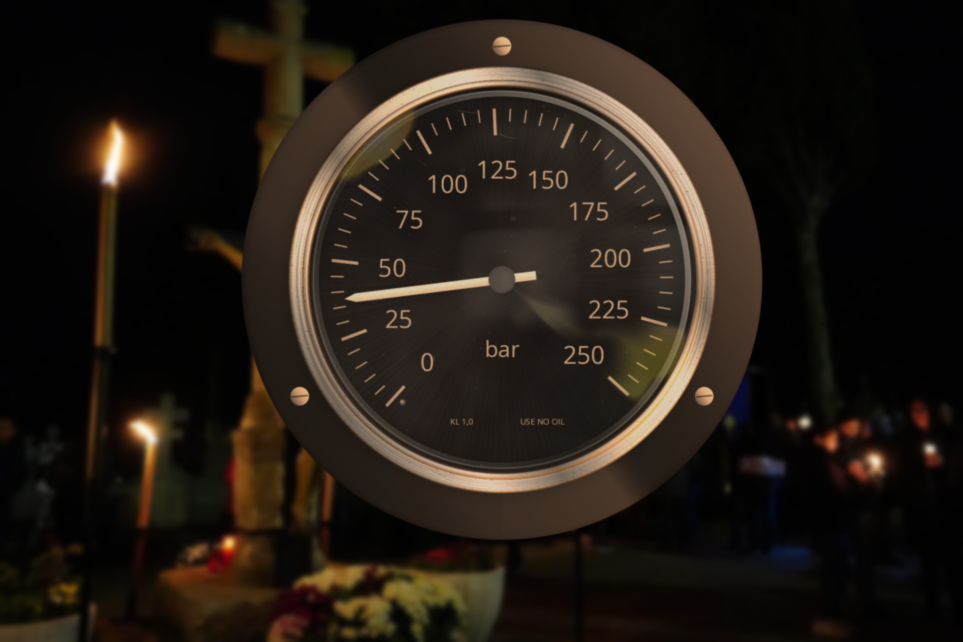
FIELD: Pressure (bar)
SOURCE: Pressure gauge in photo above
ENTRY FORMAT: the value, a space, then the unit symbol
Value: 37.5 bar
